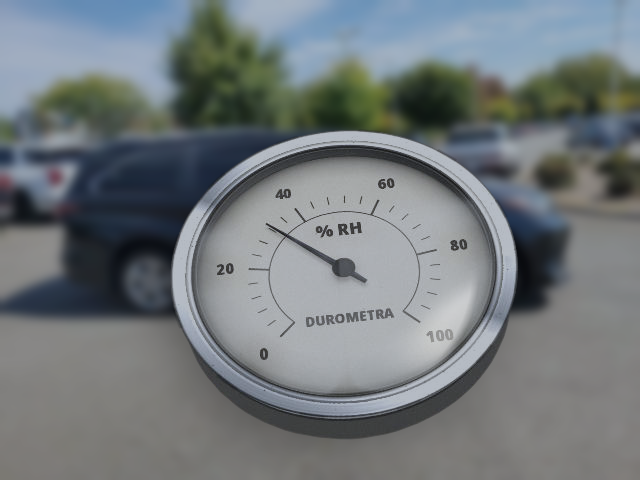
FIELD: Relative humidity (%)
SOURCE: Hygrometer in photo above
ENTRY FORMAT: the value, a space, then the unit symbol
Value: 32 %
